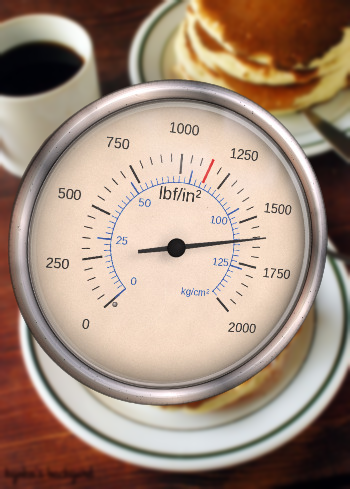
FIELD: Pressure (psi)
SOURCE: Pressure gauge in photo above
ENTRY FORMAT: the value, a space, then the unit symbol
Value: 1600 psi
